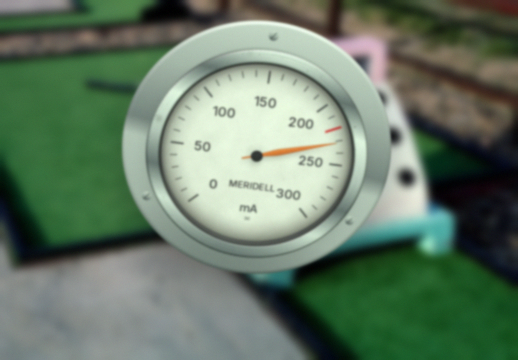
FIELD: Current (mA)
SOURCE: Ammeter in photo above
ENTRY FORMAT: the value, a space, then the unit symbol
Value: 230 mA
